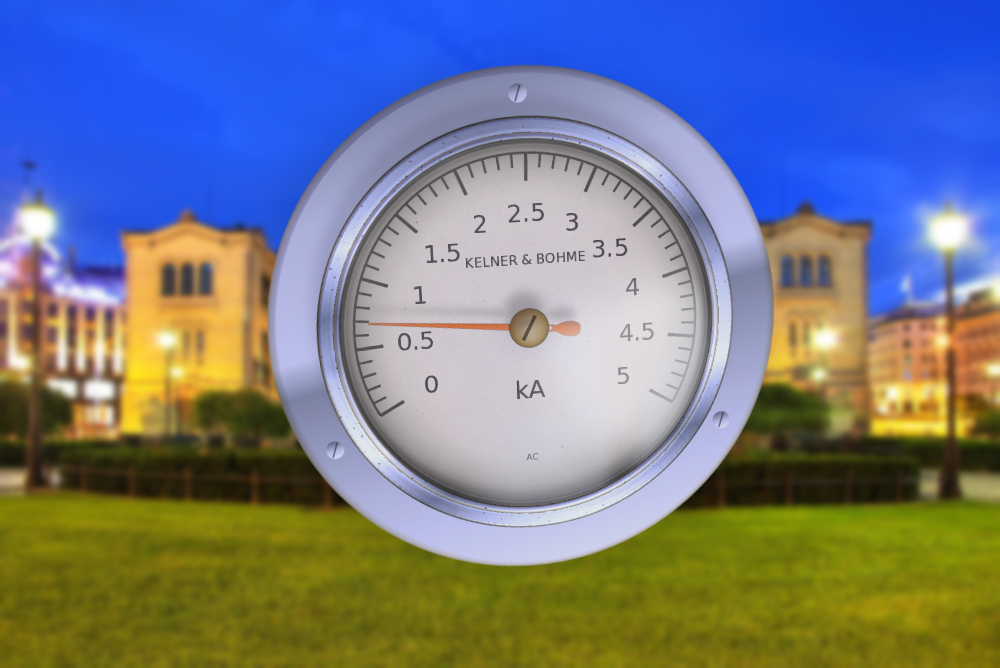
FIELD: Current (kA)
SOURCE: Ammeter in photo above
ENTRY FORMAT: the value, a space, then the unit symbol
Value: 0.7 kA
